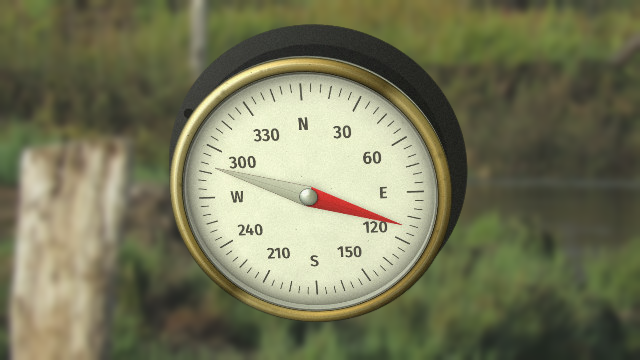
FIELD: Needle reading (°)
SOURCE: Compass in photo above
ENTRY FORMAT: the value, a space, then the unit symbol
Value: 110 °
